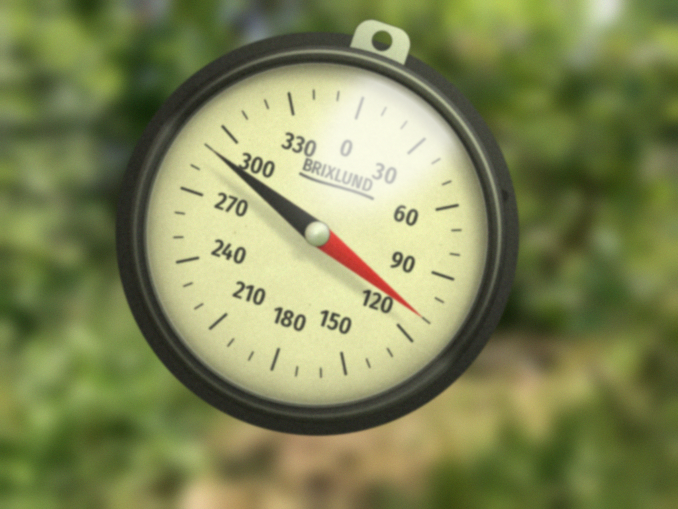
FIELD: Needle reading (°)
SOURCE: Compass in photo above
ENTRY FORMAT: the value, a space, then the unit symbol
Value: 110 °
